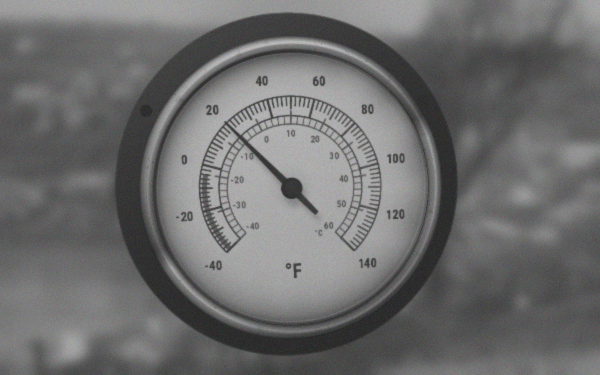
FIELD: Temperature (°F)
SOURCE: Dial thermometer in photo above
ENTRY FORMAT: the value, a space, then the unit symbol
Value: 20 °F
